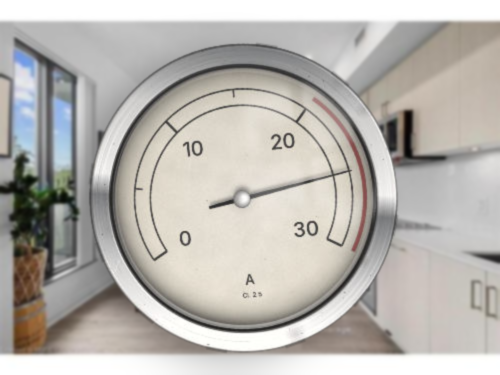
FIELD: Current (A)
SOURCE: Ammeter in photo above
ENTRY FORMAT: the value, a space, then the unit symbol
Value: 25 A
